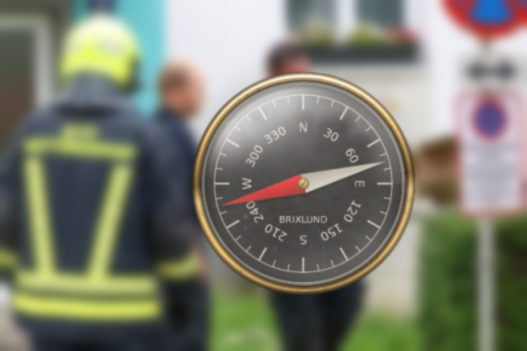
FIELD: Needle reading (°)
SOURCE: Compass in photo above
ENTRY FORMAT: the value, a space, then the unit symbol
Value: 255 °
